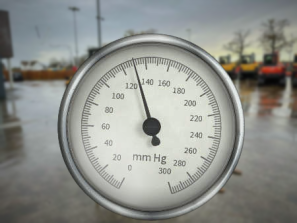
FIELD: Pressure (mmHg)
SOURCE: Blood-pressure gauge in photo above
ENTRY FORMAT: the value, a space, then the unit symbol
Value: 130 mmHg
